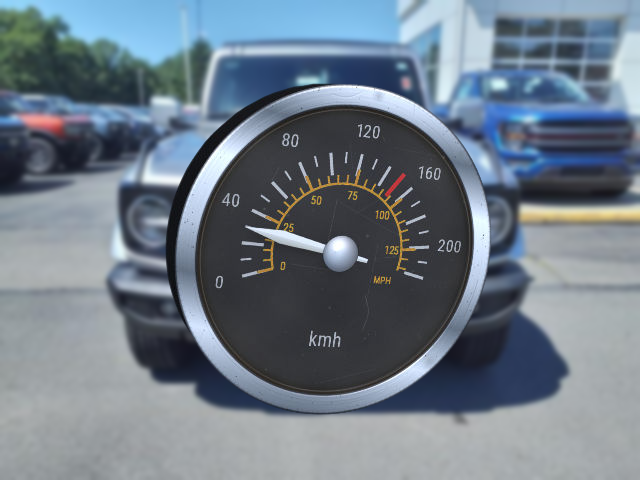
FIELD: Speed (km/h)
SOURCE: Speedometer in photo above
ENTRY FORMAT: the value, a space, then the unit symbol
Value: 30 km/h
